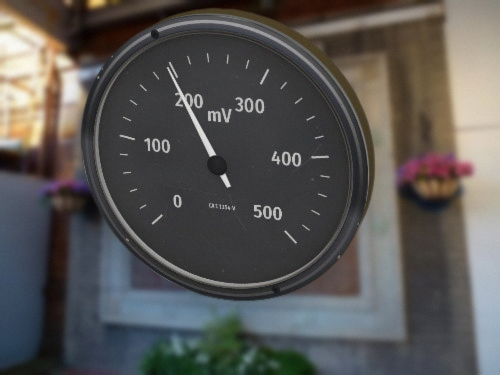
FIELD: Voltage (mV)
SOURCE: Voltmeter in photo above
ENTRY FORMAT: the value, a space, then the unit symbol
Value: 200 mV
